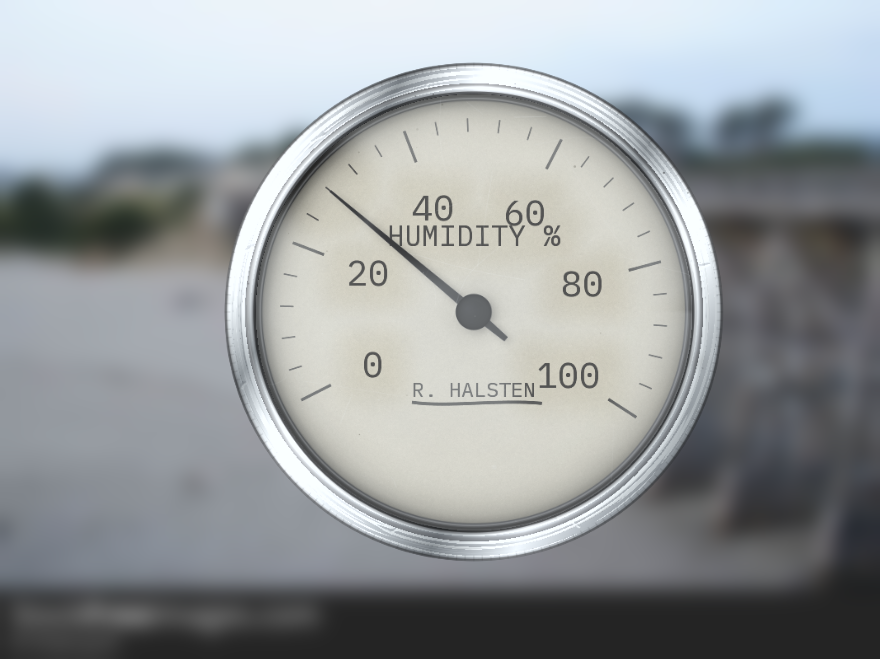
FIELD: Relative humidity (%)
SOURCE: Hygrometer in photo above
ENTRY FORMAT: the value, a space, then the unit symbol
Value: 28 %
